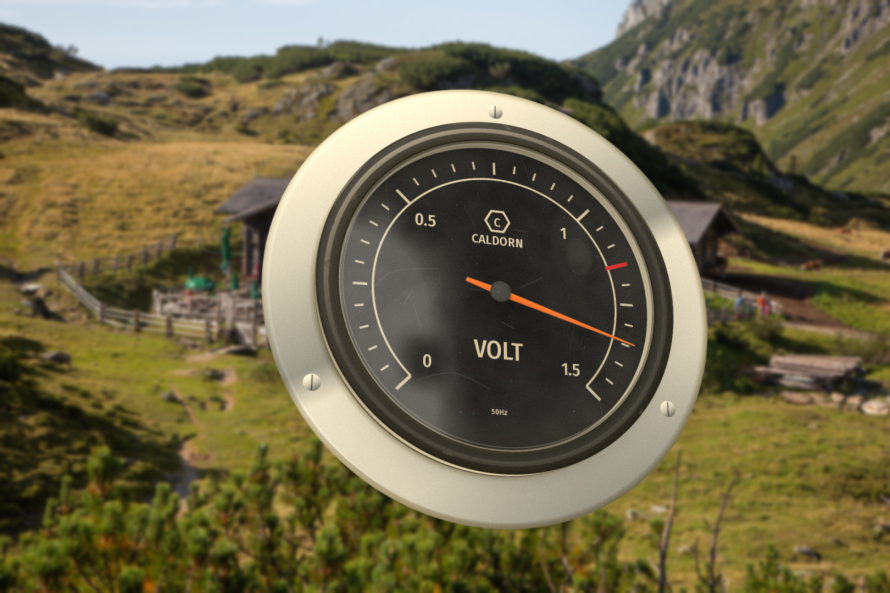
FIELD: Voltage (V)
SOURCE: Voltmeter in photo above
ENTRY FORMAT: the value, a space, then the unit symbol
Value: 1.35 V
